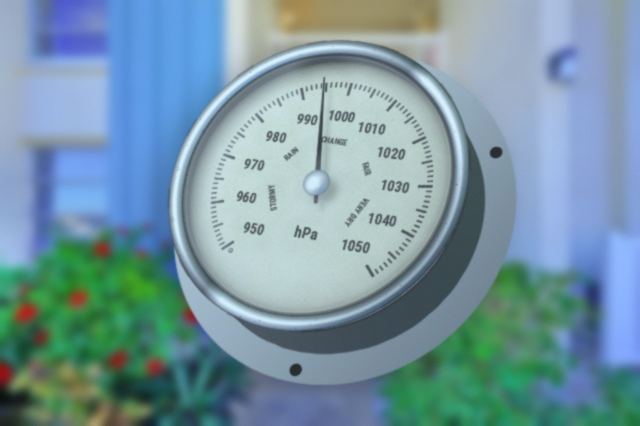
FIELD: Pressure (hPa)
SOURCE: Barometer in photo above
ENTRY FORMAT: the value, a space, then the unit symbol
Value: 995 hPa
